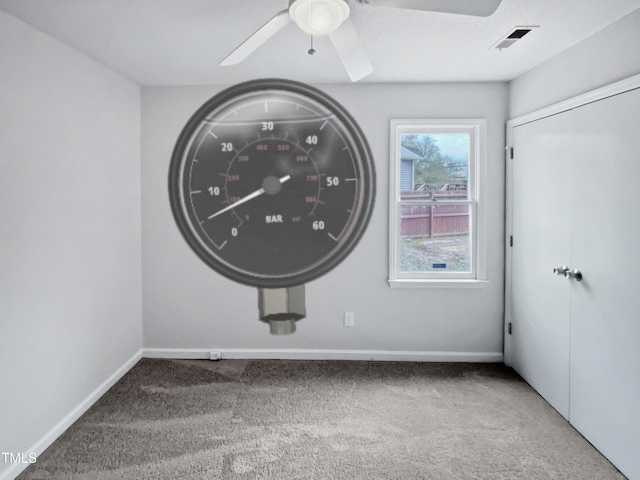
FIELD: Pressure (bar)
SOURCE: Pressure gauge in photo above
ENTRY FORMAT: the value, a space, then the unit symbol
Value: 5 bar
